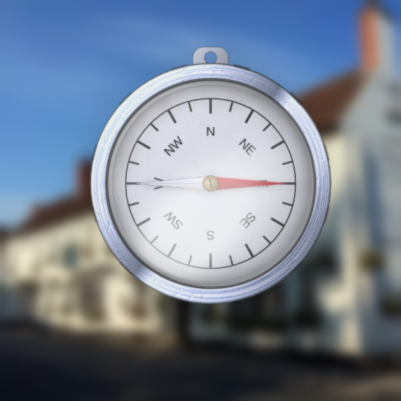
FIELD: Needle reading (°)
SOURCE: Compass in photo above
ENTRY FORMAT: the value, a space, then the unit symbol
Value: 90 °
